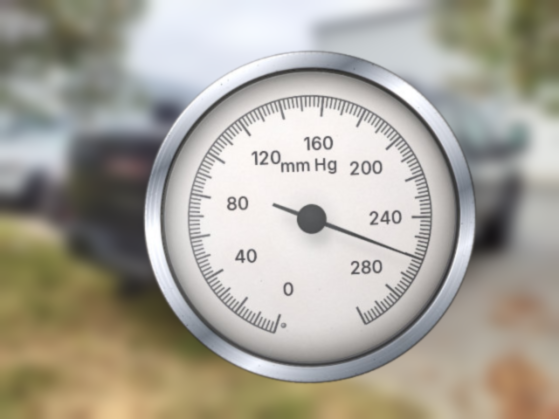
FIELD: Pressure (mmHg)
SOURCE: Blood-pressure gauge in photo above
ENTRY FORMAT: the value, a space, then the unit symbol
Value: 260 mmHg
